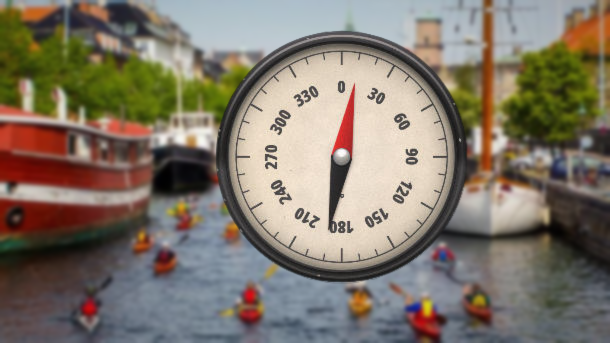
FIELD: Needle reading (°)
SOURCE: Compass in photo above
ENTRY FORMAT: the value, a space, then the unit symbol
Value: 10 °
